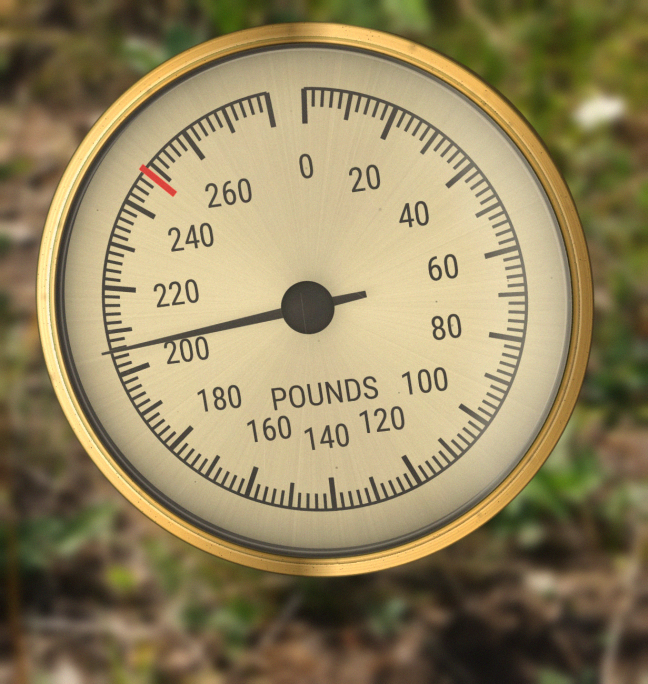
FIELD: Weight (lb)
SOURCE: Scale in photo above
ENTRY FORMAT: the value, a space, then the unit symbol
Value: 206 lb
